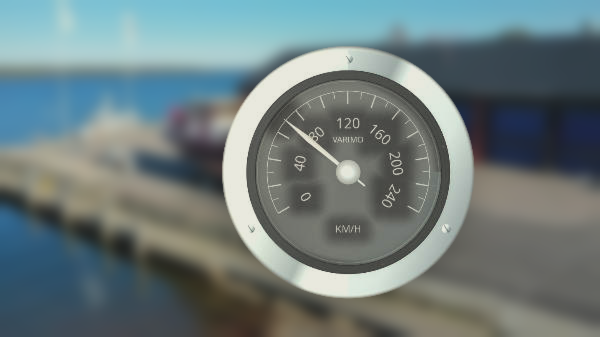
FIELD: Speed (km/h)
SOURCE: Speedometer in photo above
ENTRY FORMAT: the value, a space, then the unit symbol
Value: 70 km/h
